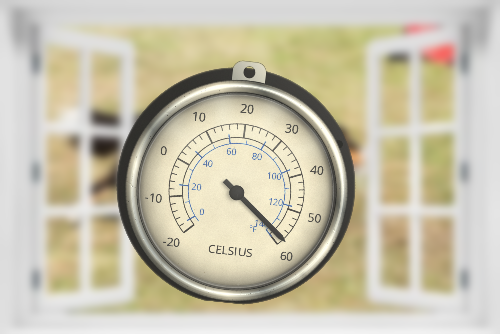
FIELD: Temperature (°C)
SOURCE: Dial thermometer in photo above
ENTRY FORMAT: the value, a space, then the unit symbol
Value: 58 °C
